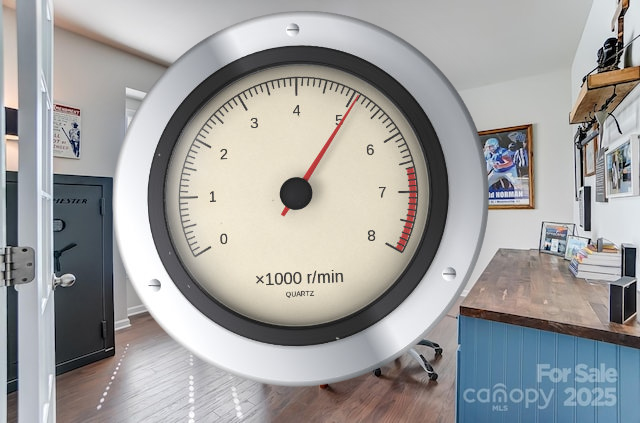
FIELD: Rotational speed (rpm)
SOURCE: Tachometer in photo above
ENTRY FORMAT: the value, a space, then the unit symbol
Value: 5100 rpm
